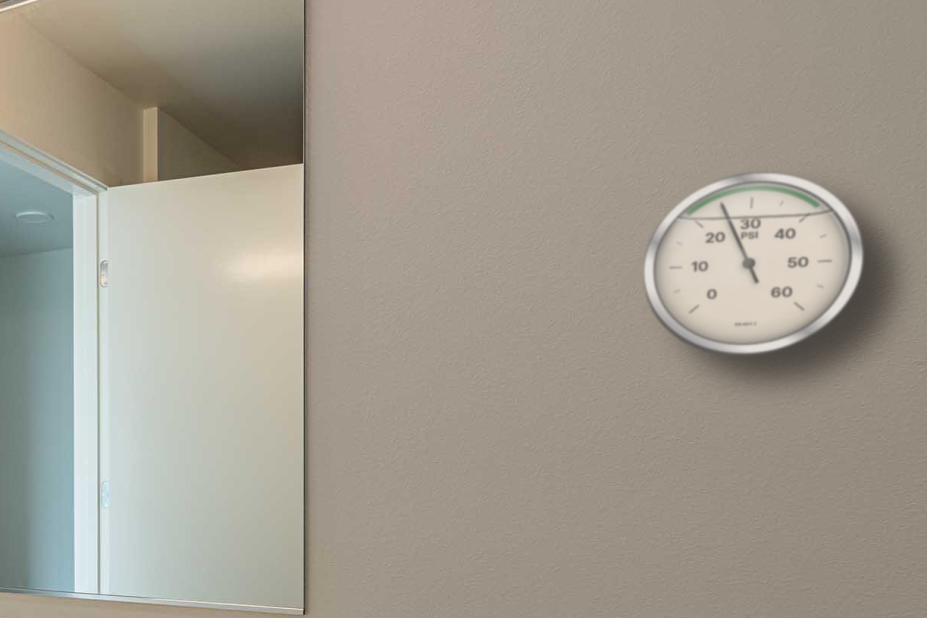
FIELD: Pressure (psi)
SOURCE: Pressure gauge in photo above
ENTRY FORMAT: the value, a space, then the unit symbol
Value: 25 psi
